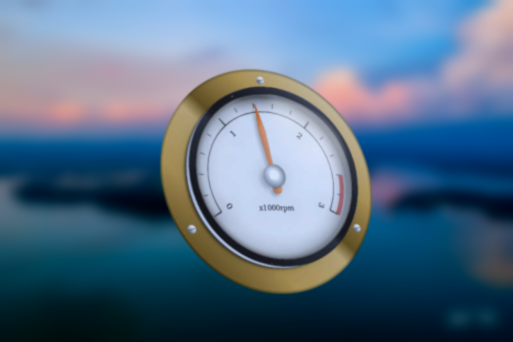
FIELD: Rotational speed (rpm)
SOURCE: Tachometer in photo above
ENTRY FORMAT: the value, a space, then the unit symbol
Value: 1400 rpm
